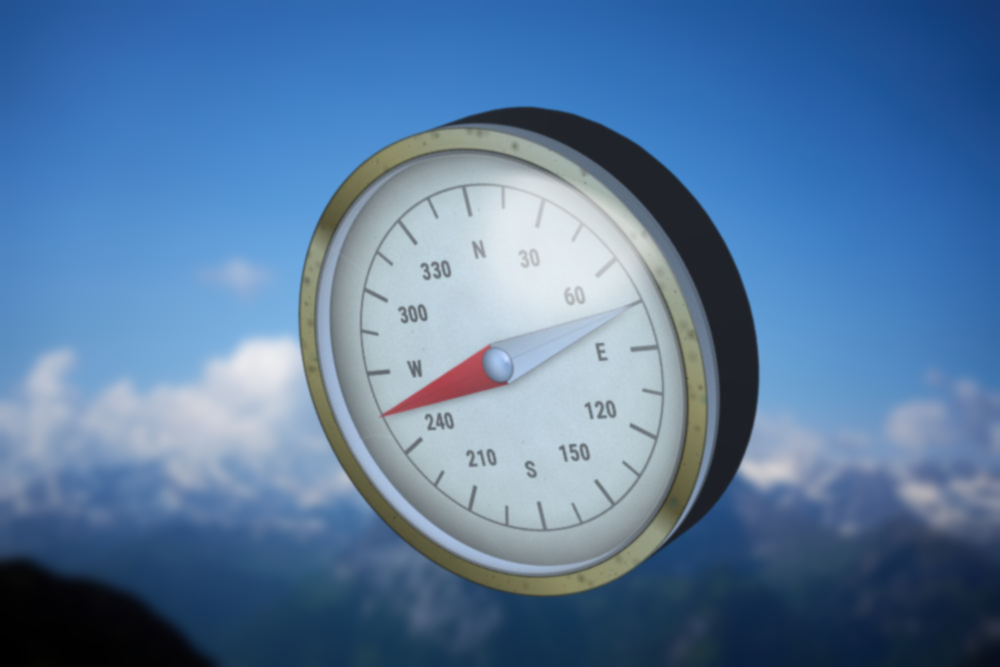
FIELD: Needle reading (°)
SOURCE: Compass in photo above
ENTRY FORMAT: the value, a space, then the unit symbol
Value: 255 °
